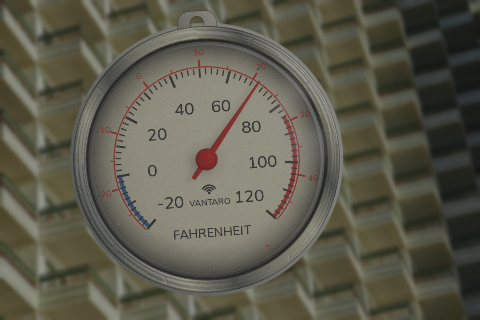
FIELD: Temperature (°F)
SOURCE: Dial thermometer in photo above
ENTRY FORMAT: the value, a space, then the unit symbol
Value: 70 °F
